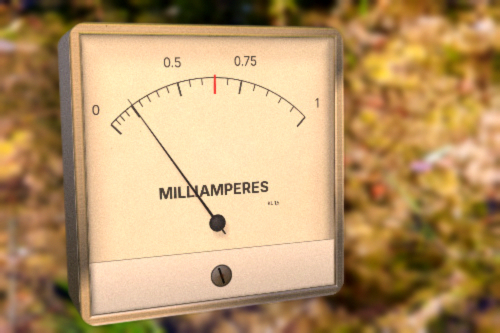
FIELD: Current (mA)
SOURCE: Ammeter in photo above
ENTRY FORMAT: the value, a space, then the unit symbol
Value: 0.25 mA
